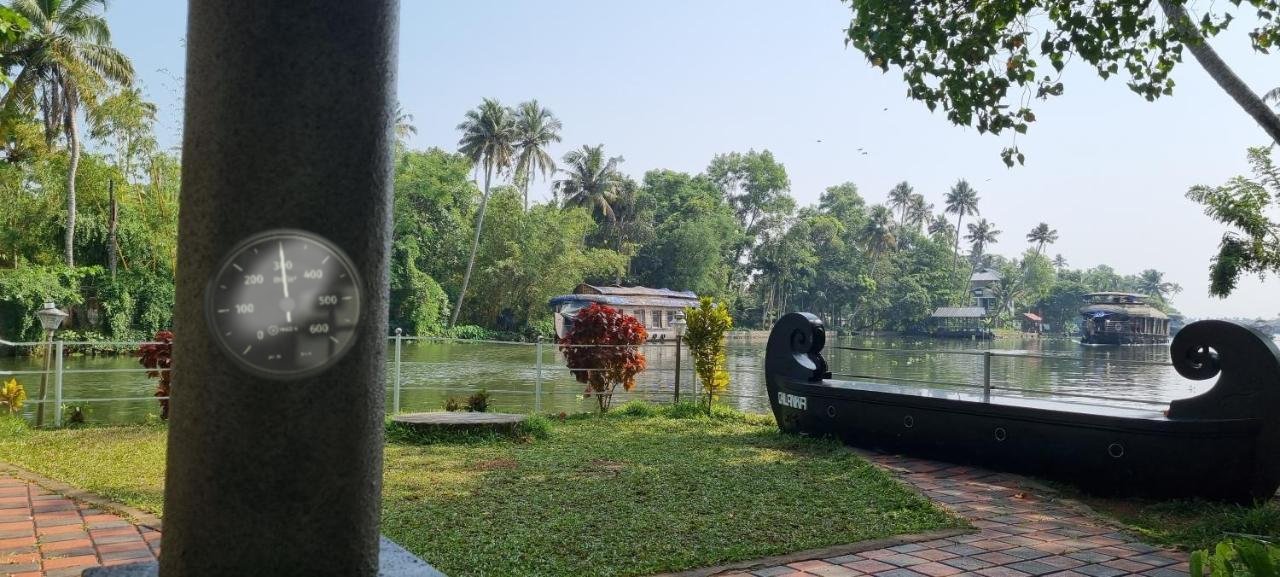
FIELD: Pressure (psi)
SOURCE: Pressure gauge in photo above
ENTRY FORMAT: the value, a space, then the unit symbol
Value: 300 psi
